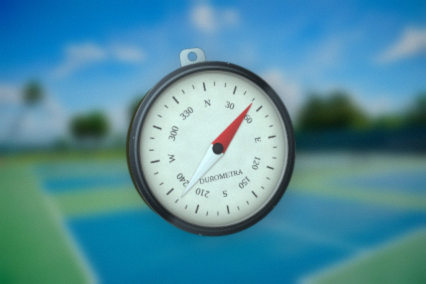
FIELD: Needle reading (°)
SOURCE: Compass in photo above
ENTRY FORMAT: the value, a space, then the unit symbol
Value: 50 °
